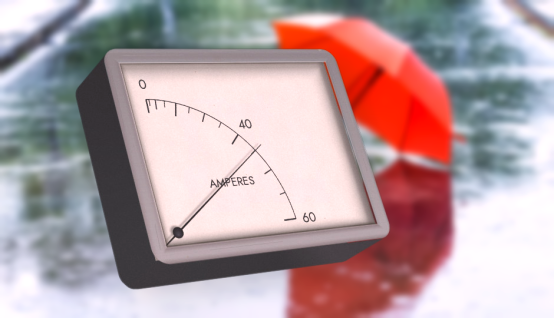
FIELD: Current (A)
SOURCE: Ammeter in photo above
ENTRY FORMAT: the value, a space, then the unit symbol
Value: 45 A
